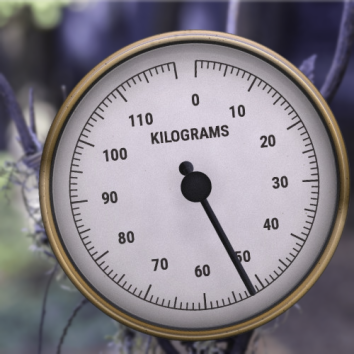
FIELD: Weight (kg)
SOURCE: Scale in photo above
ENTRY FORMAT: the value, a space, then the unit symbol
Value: 52 kg
